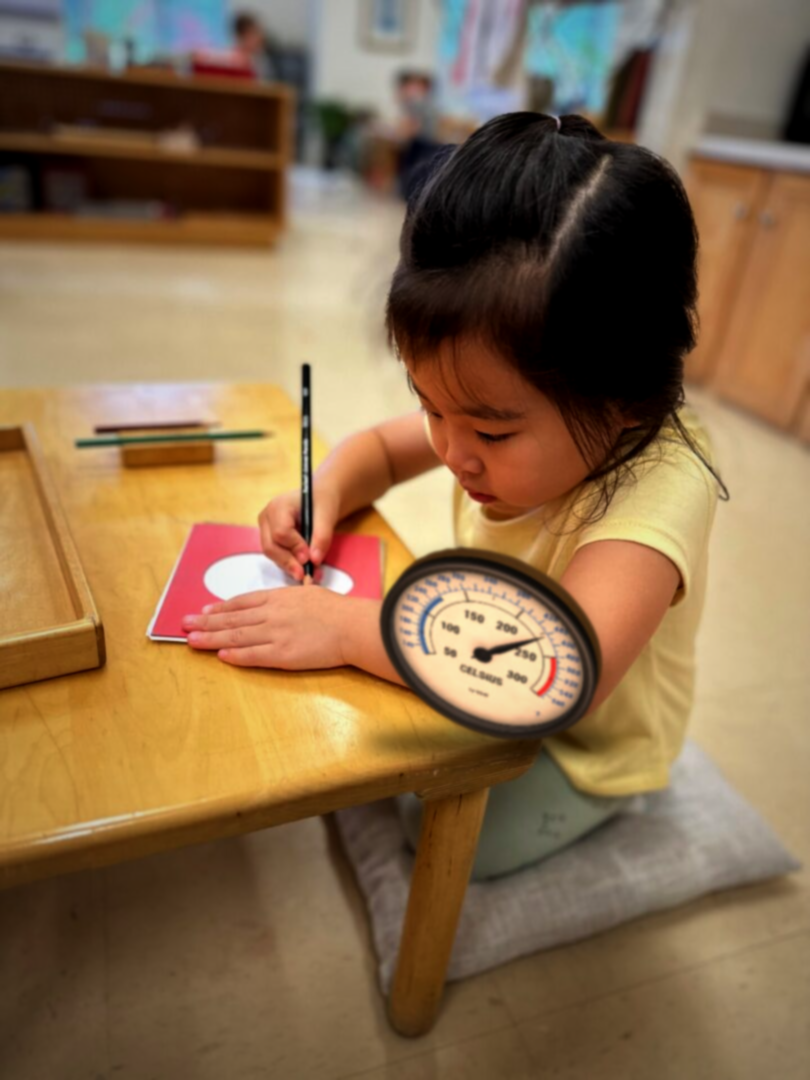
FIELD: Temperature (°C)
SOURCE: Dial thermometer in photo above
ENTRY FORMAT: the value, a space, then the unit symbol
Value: 225 °C
